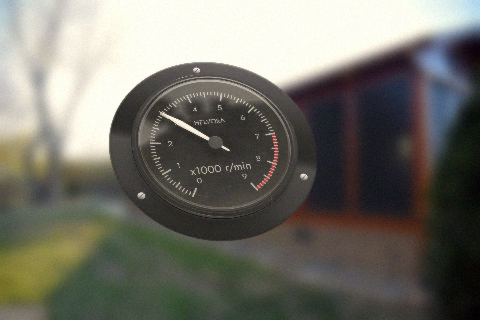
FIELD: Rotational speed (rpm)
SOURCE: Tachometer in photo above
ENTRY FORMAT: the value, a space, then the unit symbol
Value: 3000 rpm
